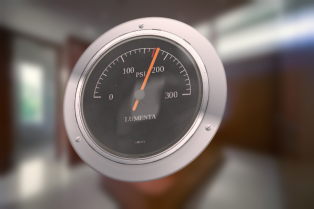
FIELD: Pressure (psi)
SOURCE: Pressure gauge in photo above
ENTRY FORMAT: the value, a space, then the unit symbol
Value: 180 psi
